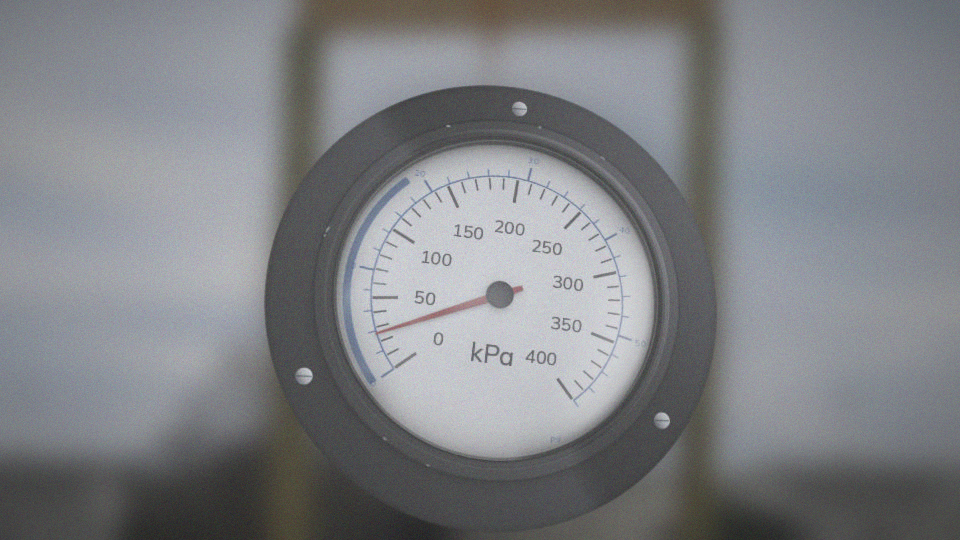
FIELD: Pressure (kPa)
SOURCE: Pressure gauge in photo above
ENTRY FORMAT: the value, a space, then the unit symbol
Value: 25 kPa
